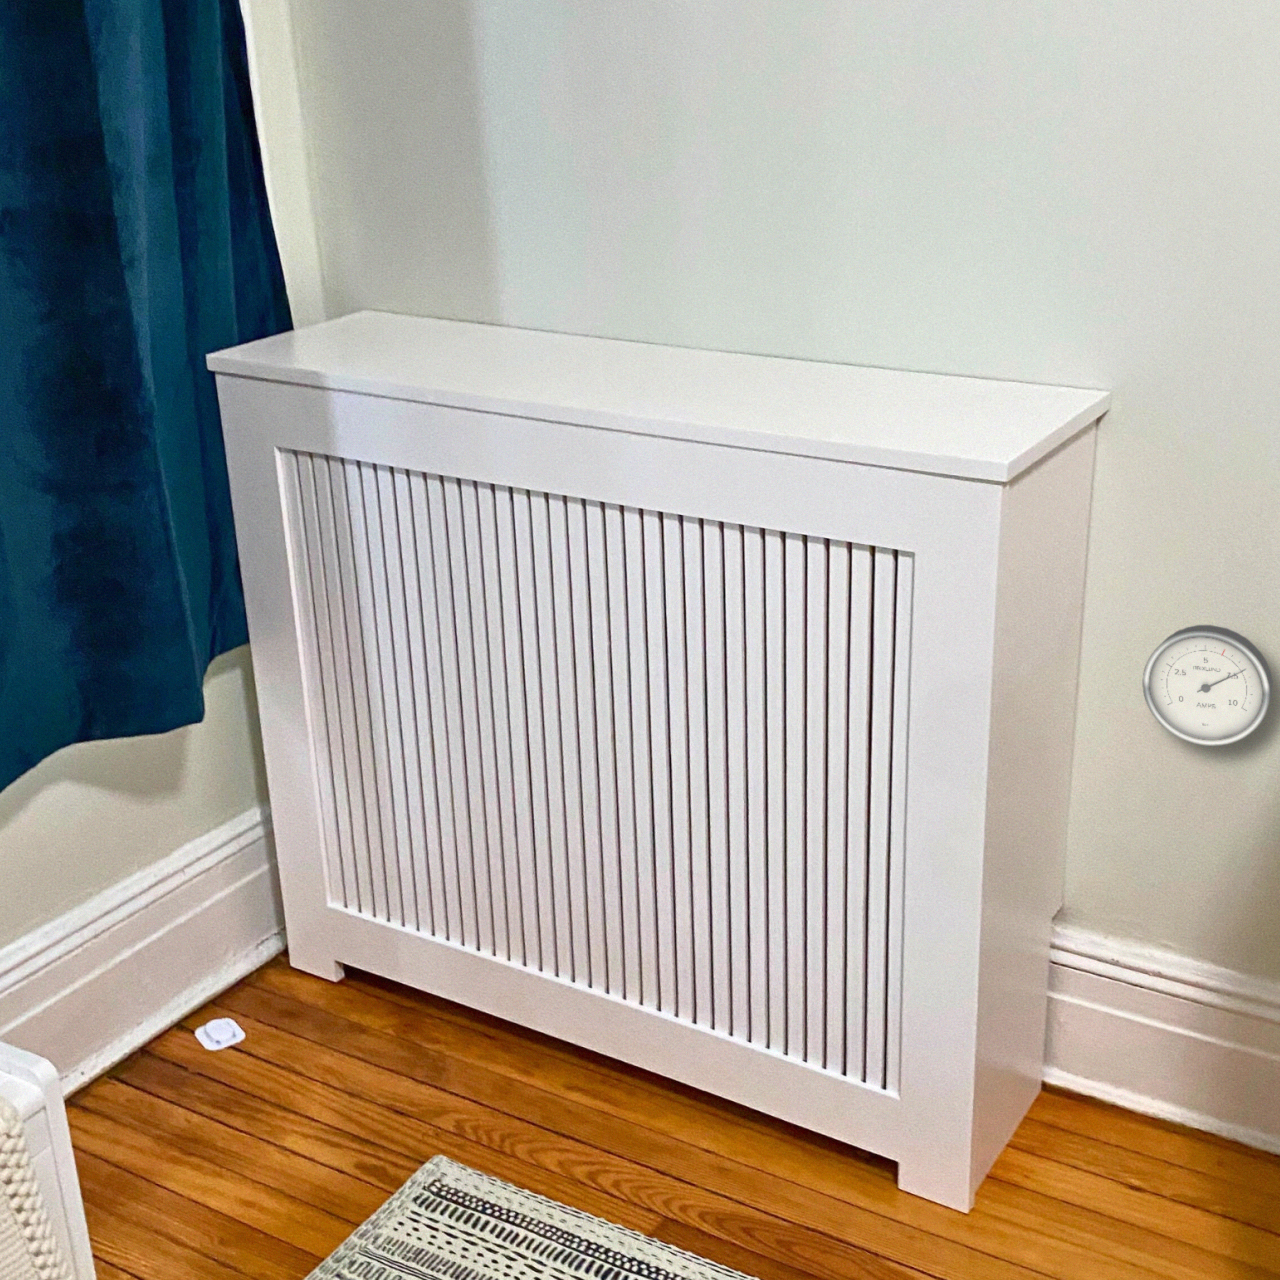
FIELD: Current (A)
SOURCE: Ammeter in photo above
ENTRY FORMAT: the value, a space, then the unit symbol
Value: 7.5 A
